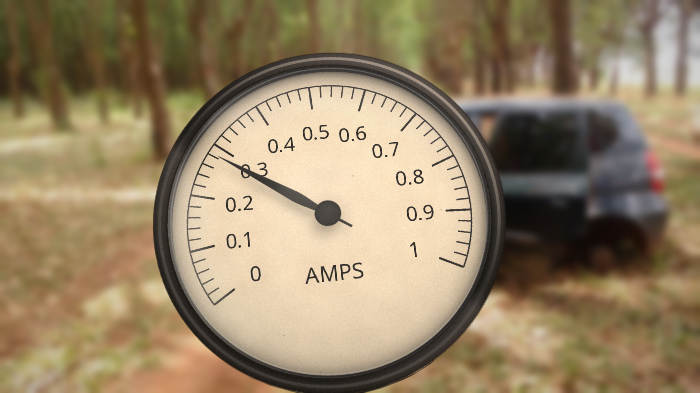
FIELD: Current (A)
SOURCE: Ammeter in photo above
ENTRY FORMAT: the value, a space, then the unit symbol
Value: 0.28 A
